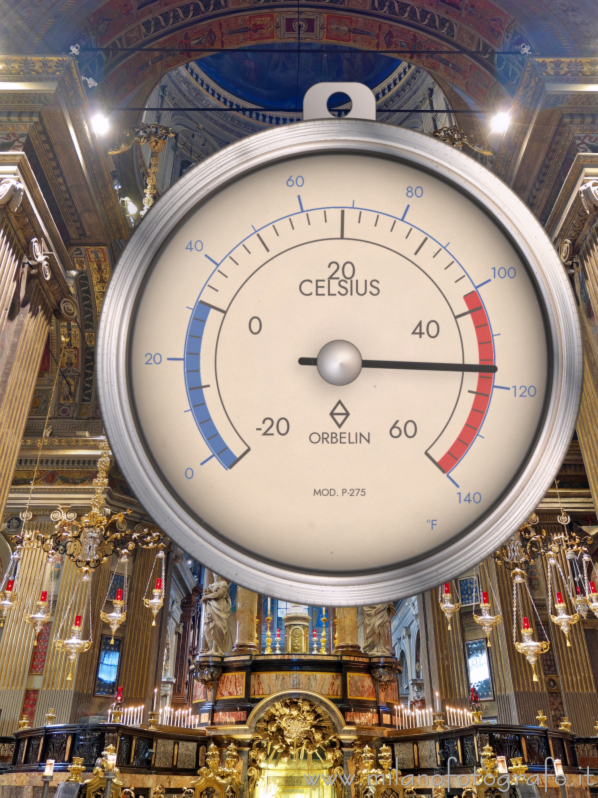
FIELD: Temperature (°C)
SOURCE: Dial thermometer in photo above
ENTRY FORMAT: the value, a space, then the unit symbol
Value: 47 °C
